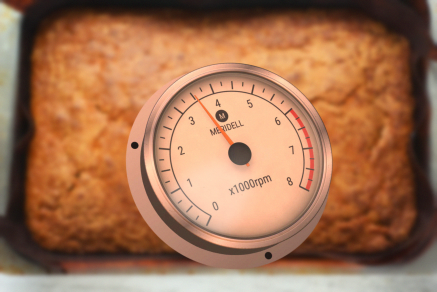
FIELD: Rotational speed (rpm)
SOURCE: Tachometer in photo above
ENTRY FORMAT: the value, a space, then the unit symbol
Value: 3500 rpm
